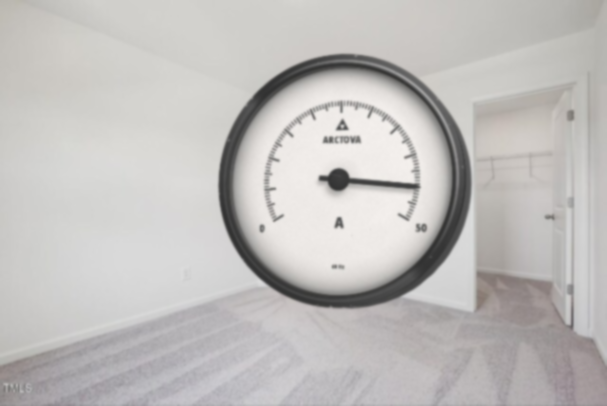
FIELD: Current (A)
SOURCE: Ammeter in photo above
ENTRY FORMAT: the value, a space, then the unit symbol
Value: 45 A
